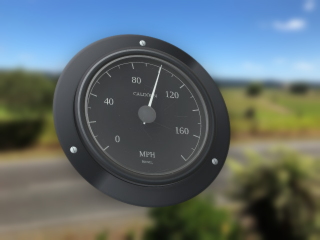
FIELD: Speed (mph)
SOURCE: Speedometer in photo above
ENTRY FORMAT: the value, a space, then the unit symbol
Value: 100 mph
